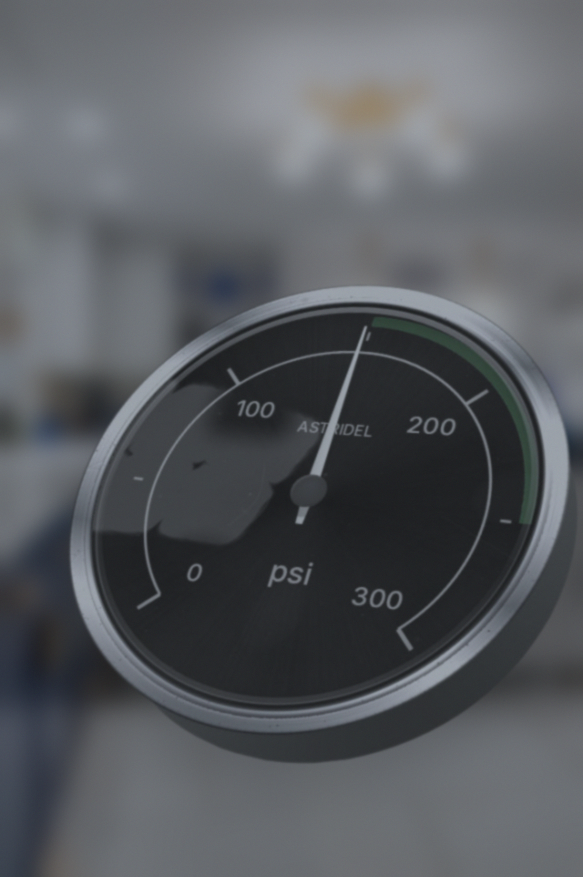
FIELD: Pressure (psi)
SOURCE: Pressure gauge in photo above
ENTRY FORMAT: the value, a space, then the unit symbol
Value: 150 psi
